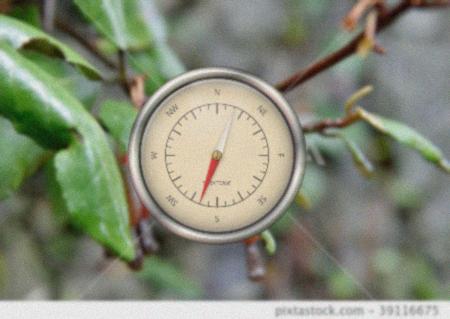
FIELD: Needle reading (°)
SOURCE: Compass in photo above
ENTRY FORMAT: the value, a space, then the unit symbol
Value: 200 °
